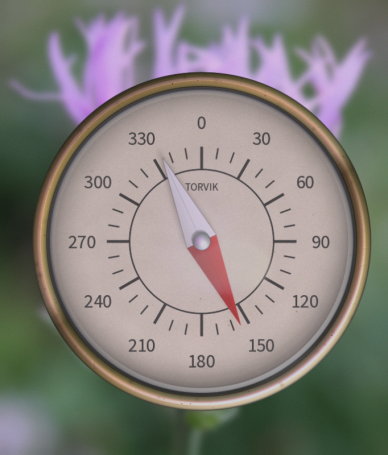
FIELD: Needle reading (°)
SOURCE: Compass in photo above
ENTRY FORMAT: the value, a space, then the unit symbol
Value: 155 °
